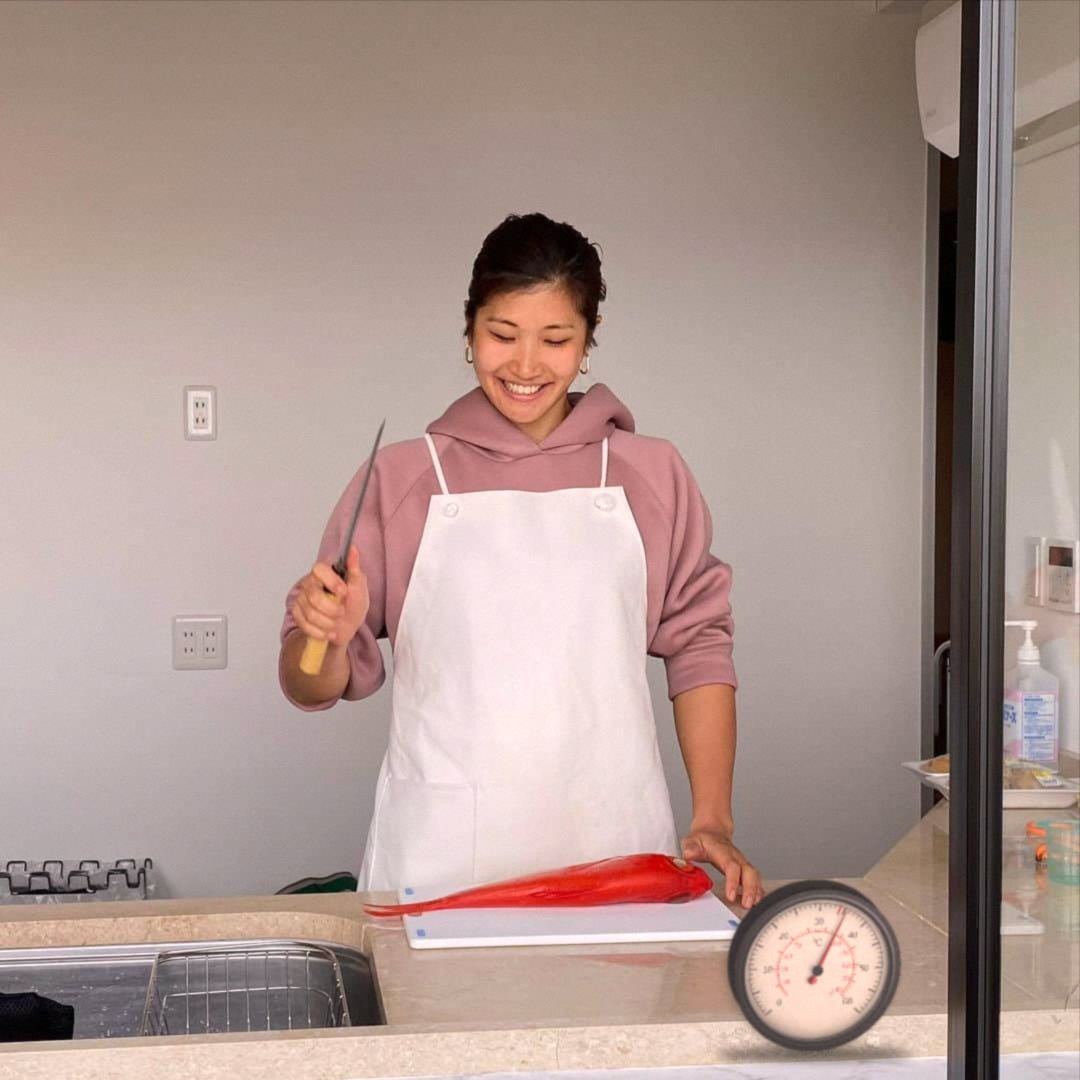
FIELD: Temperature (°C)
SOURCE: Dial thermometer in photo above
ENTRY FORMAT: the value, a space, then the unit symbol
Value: 35 °C
